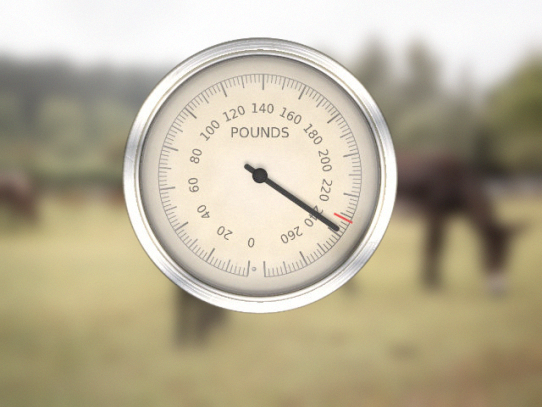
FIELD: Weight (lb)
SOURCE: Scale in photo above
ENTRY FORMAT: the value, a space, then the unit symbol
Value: 238 lb
